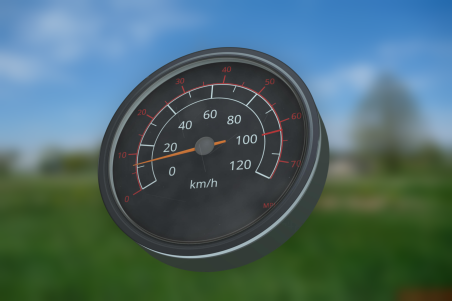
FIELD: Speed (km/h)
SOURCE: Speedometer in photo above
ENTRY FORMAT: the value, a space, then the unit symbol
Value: 10 km/h
